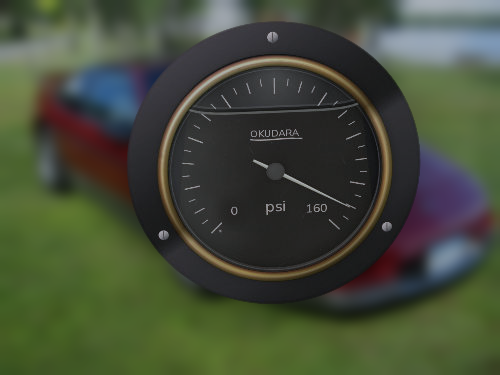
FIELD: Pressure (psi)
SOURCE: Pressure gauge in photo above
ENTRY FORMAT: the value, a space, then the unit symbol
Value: 150 psi
